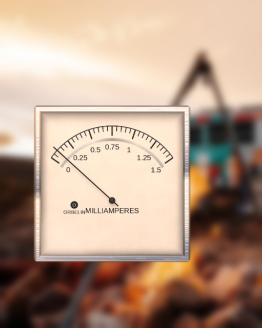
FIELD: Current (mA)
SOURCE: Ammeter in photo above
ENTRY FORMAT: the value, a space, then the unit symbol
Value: 0.1 mA
